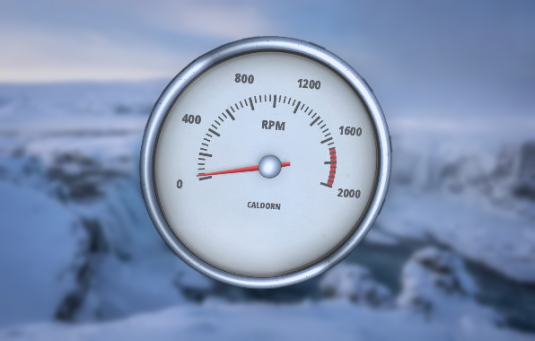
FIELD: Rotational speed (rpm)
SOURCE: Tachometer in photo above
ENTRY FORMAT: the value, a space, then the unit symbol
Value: 40 rpm
